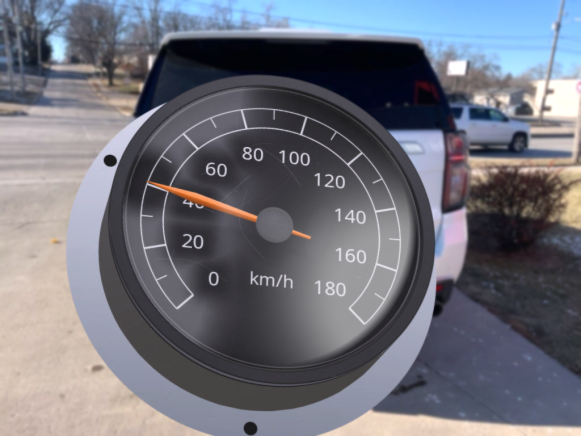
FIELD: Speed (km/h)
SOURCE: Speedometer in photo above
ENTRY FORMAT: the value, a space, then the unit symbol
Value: 40 km/h
